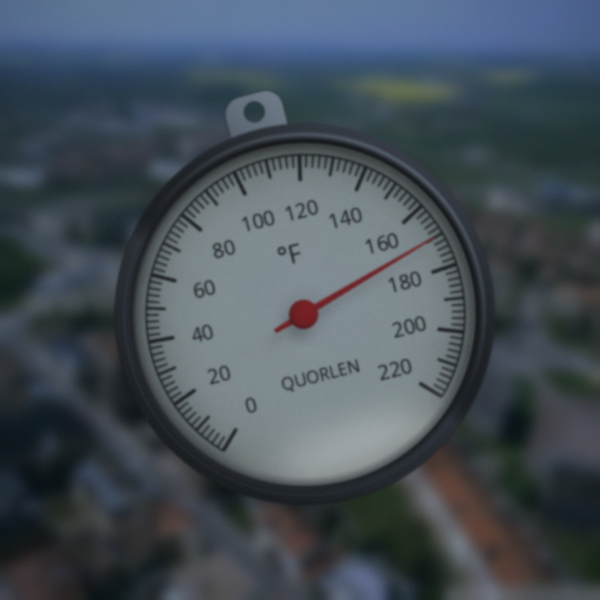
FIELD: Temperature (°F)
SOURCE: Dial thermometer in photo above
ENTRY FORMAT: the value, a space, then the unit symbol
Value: 170 °F
